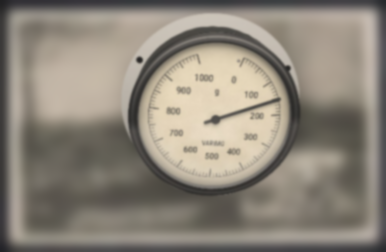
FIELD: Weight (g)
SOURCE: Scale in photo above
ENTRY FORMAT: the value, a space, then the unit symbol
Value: 150 g
